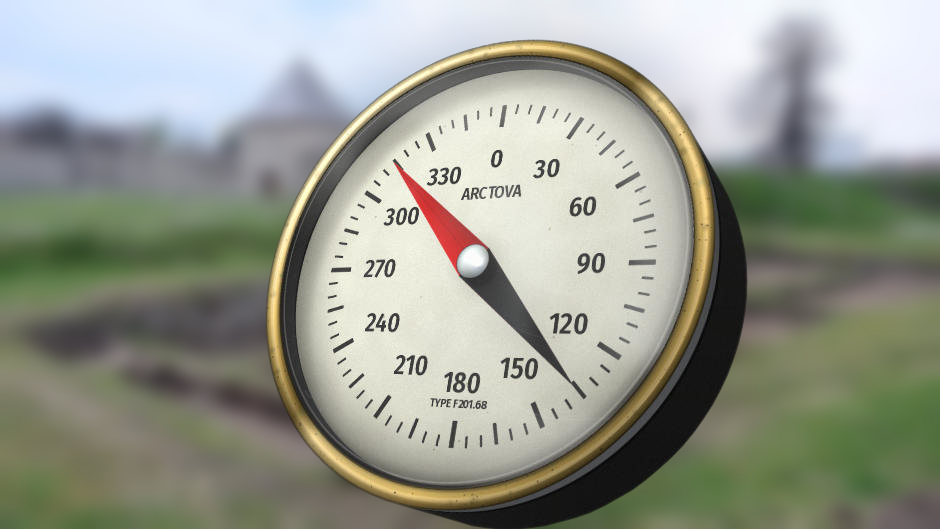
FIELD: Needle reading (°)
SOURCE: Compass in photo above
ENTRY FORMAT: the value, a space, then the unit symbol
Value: 315 °
